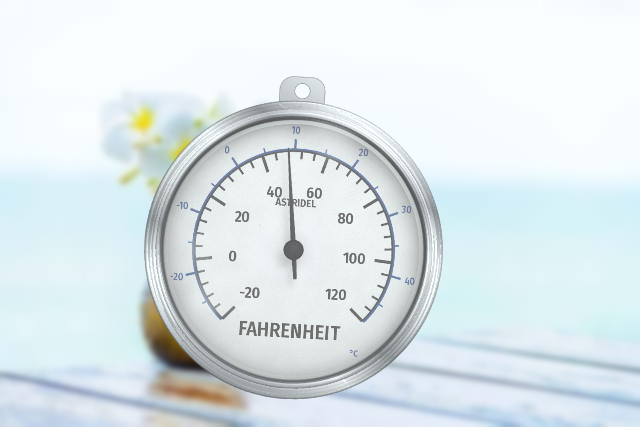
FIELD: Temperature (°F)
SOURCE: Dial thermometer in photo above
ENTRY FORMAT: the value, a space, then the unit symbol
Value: 48 °F
